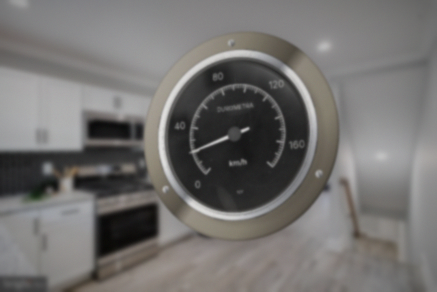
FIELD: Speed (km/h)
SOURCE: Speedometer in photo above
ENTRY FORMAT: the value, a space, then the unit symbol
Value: 20 km/h
